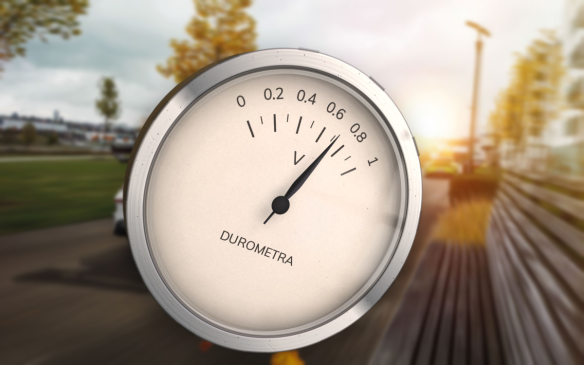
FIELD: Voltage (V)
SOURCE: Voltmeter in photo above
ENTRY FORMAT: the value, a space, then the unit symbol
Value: 0.7 V
